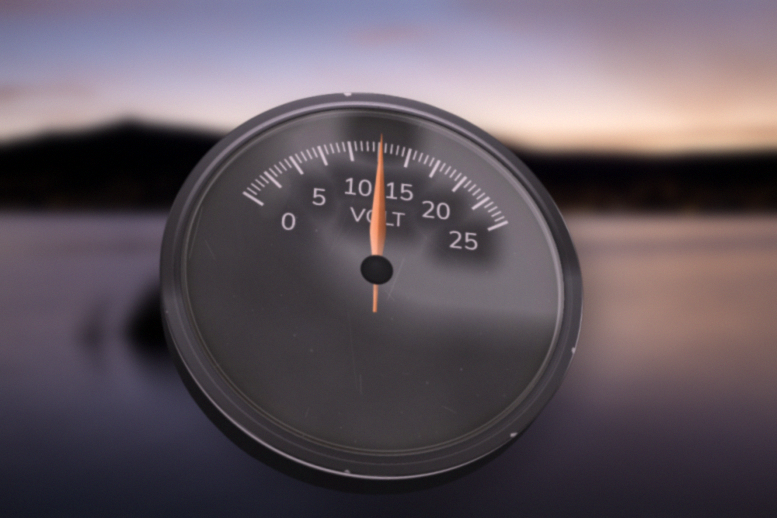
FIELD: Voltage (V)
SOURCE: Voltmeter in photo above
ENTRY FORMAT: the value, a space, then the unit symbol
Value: 12.5 V
